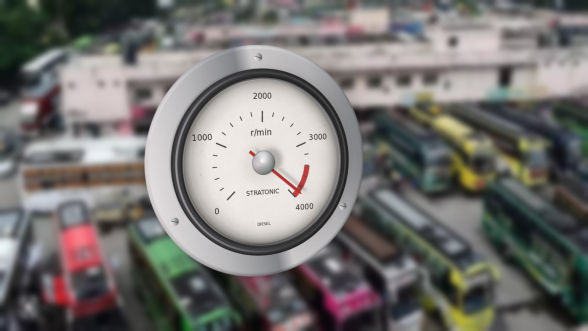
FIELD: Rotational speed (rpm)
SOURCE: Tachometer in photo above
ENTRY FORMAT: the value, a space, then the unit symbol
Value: 3900 rpm
